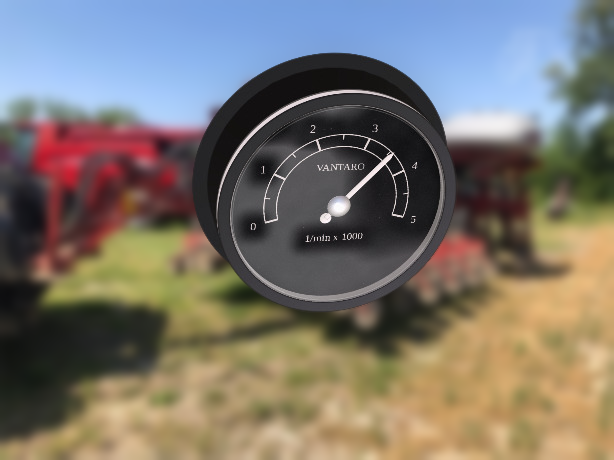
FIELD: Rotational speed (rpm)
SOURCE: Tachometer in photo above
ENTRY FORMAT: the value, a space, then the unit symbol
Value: 3500 rpm
